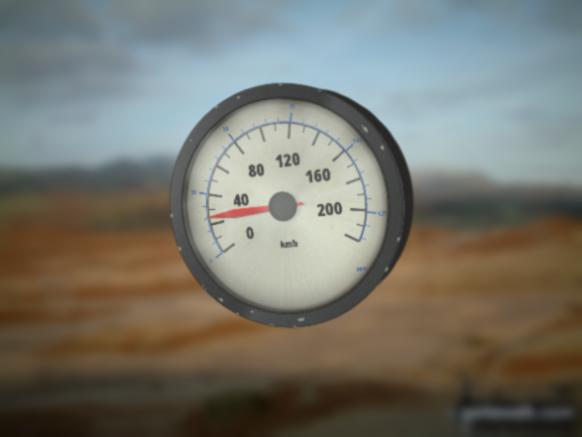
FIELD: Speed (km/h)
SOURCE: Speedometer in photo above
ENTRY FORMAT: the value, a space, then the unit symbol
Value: 25 km/h
